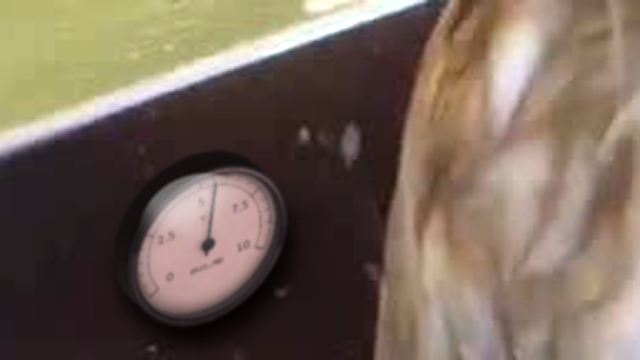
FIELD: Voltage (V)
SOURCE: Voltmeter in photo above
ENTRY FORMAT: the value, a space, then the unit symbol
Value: 5.5 V
